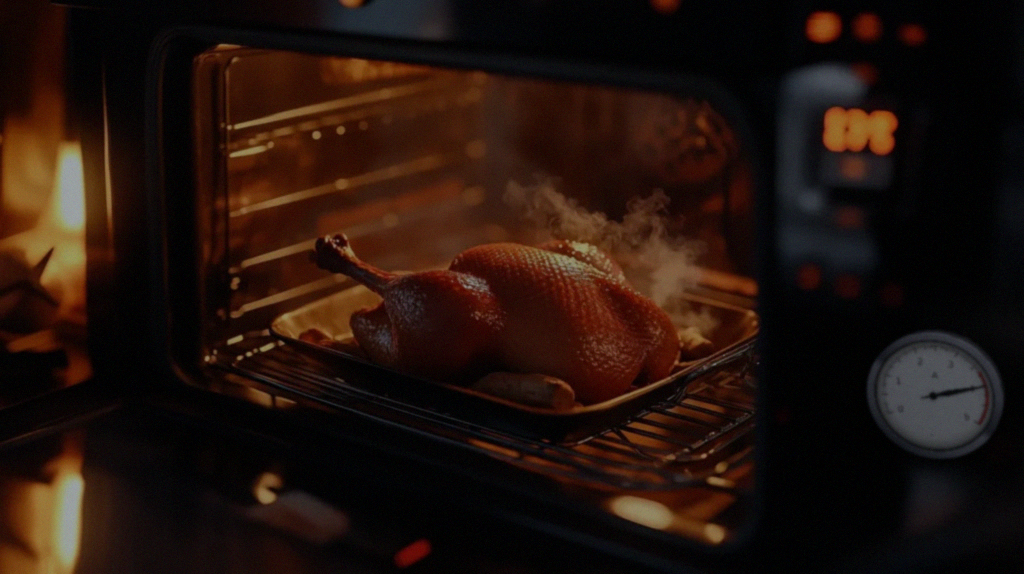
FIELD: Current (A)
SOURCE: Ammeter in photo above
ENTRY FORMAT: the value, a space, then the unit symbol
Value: 4 A
